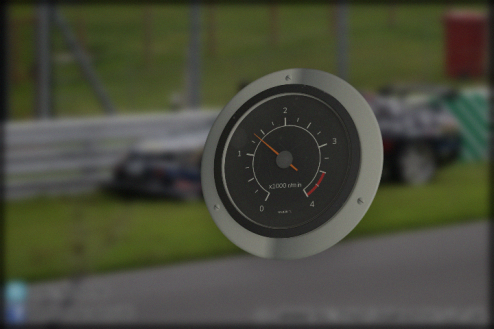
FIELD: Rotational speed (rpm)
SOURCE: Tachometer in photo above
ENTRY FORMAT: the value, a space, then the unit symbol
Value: 1375 rpm
